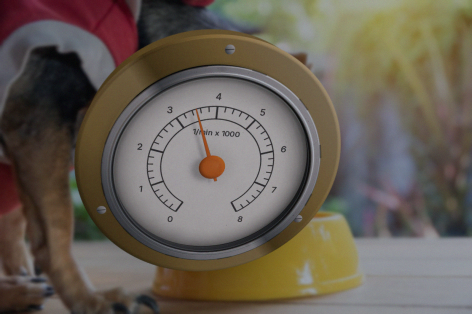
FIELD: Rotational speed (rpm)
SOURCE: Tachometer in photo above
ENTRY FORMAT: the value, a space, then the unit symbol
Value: 3500 rpm
